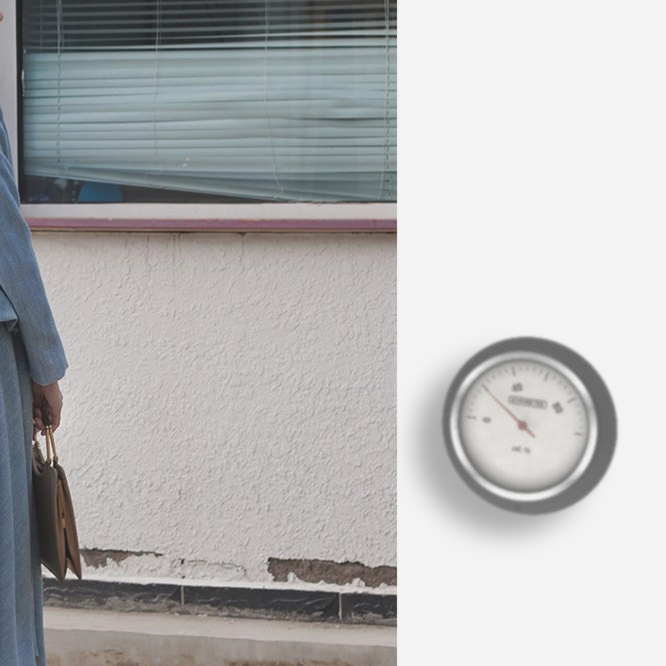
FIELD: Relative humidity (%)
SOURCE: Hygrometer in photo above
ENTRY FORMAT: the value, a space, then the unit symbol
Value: 20 %
